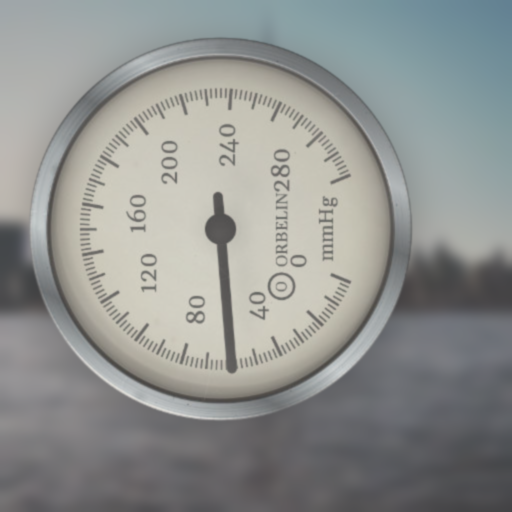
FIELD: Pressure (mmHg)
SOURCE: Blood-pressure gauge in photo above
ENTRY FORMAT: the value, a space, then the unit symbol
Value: 60 mmHg
